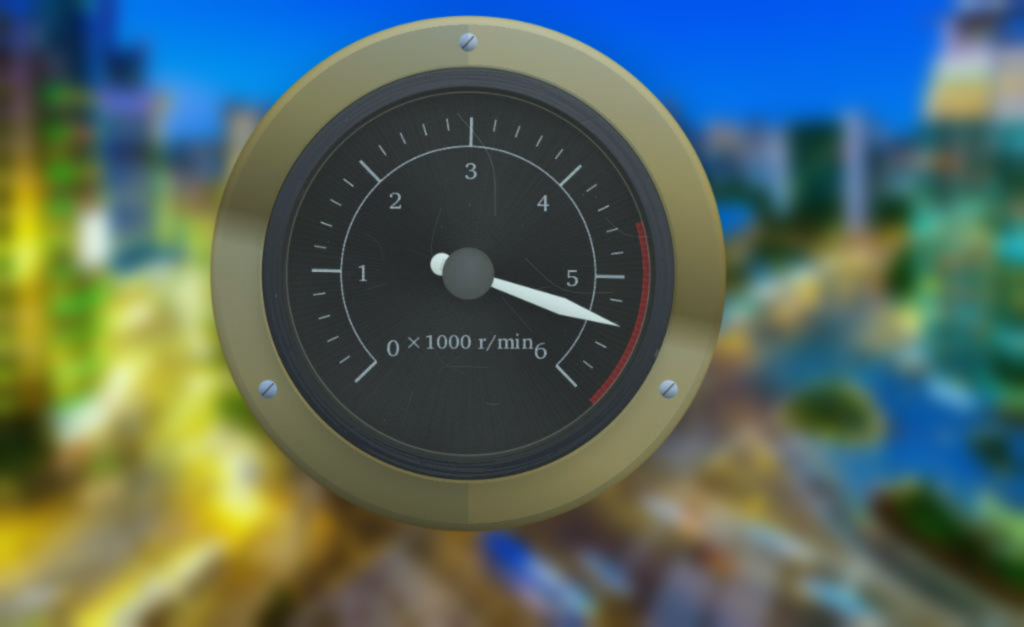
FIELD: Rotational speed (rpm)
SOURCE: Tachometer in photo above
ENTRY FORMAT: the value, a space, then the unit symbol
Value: 5400 rpm
